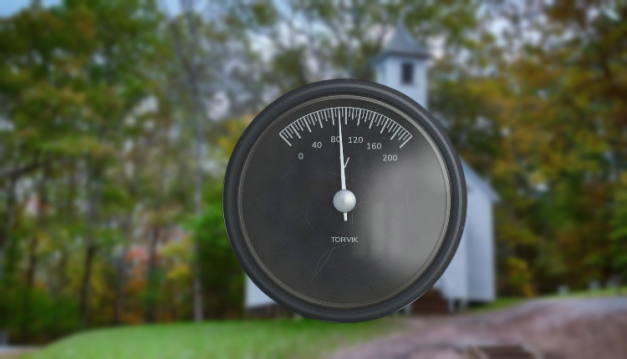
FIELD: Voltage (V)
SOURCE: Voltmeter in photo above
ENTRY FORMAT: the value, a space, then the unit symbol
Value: 90 V
